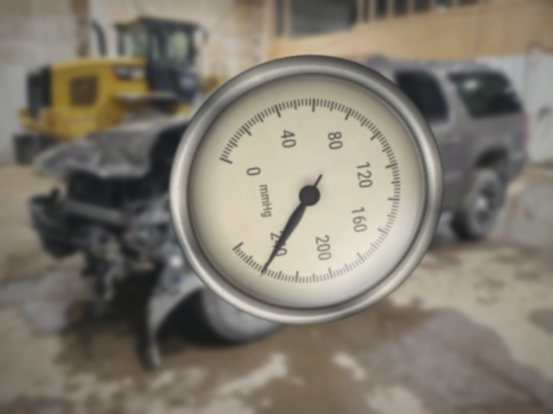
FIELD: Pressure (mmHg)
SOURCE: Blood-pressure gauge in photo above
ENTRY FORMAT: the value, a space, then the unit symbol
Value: 240 mmHg
